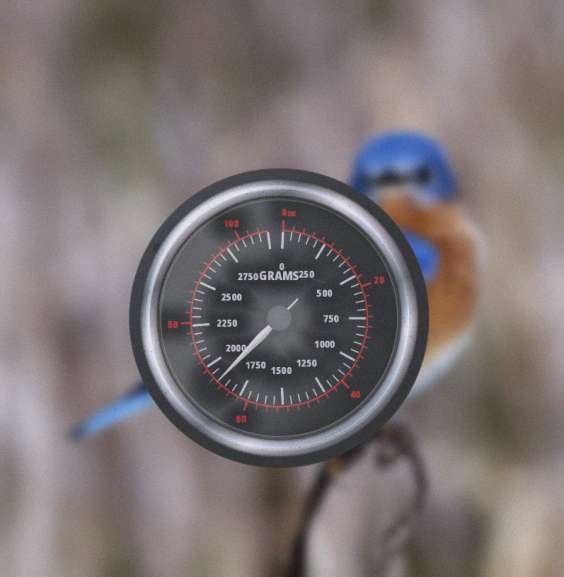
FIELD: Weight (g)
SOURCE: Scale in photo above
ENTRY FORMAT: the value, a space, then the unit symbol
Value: 1900 g
